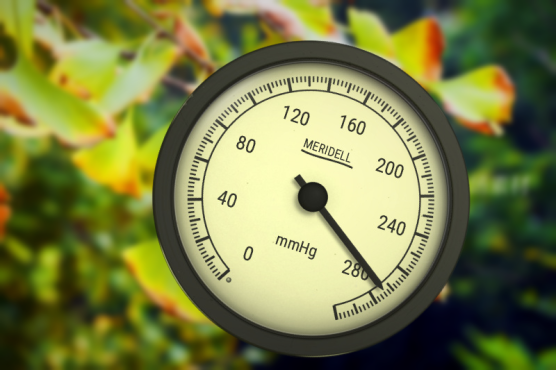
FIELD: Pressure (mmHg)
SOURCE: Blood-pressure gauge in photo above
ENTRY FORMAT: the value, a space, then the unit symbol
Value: 274 mmHg
